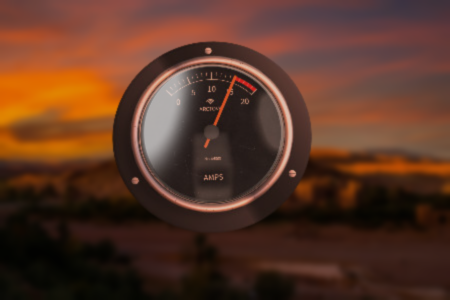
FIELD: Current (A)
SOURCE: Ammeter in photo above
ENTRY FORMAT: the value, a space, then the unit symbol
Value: 15 A
